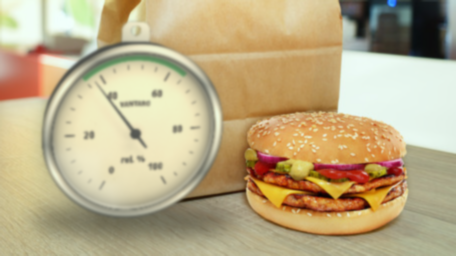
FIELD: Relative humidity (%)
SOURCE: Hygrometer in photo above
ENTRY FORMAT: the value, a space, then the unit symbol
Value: 38 %
